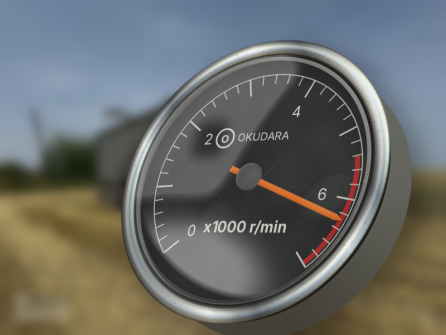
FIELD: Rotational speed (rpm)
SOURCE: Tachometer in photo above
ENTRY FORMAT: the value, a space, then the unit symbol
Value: 6300 rpm
